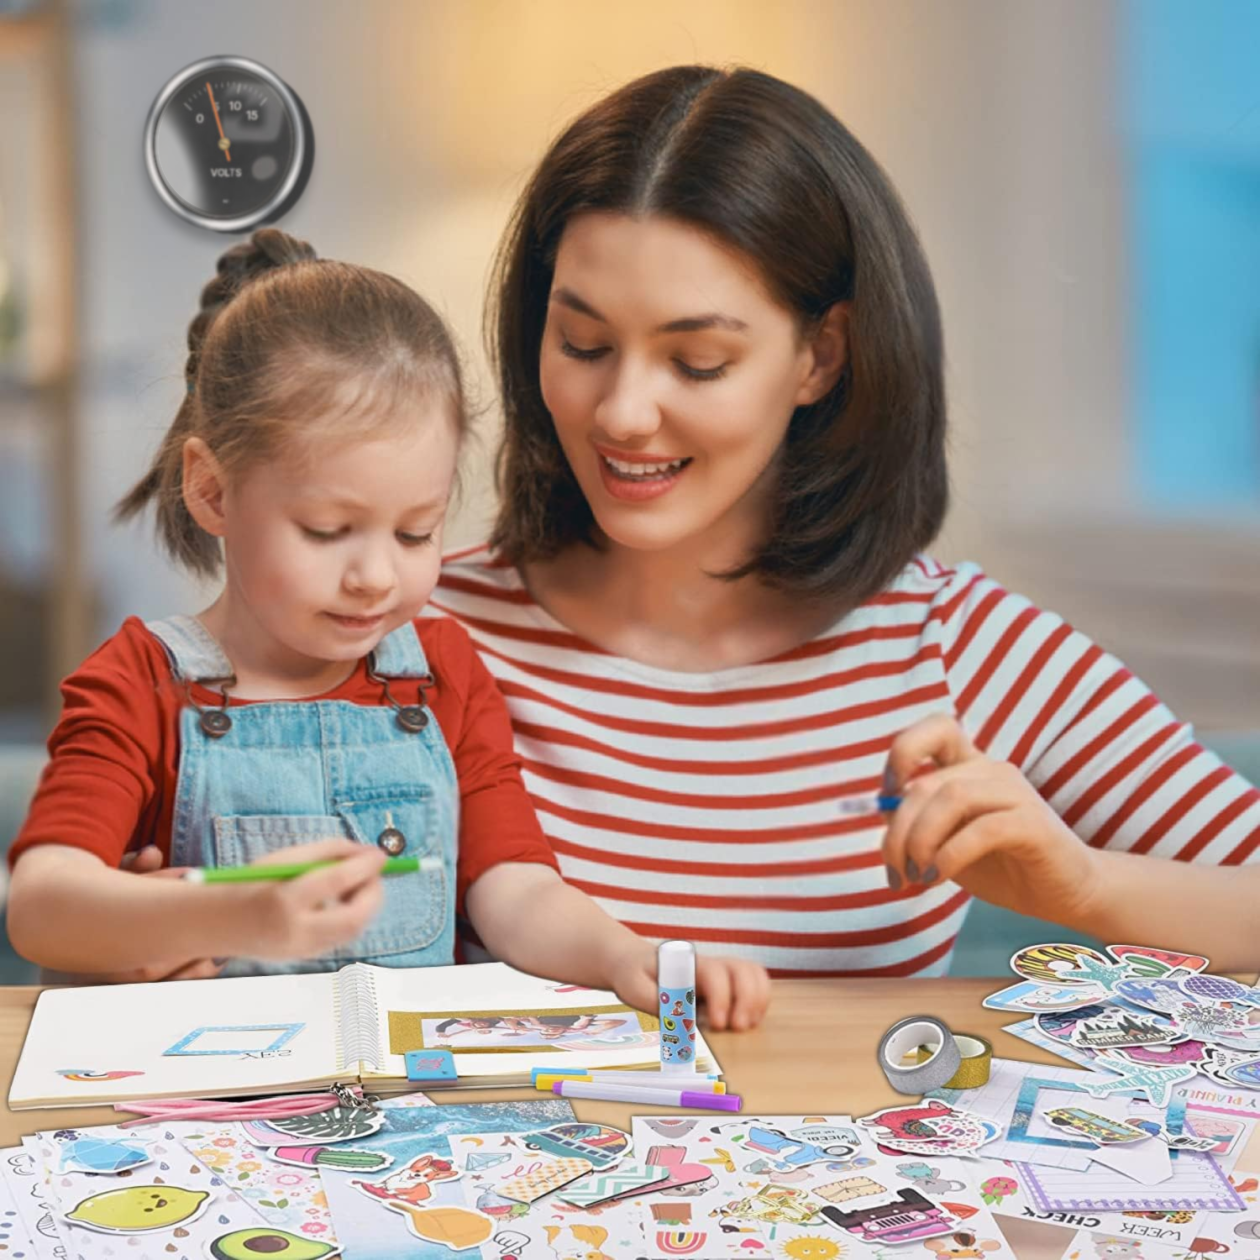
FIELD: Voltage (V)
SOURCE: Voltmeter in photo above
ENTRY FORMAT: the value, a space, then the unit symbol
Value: 5 V
